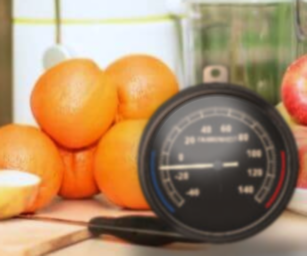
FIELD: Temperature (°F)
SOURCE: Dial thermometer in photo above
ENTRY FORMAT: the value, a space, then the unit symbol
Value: -10 °F
